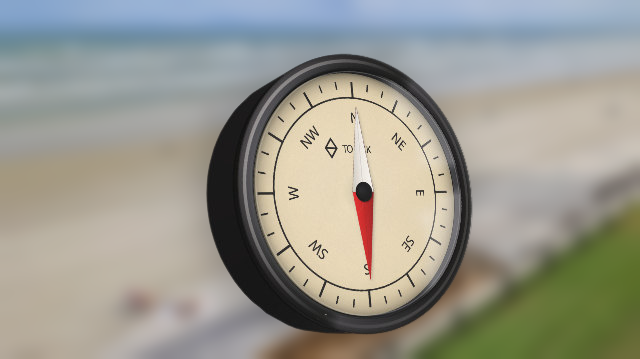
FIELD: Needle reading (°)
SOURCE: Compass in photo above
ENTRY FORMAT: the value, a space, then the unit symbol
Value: 180 °
